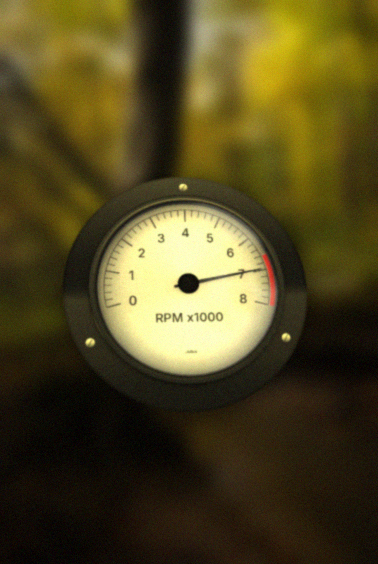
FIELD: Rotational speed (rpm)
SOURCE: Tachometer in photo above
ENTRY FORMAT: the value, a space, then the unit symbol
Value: 7000 rpm
